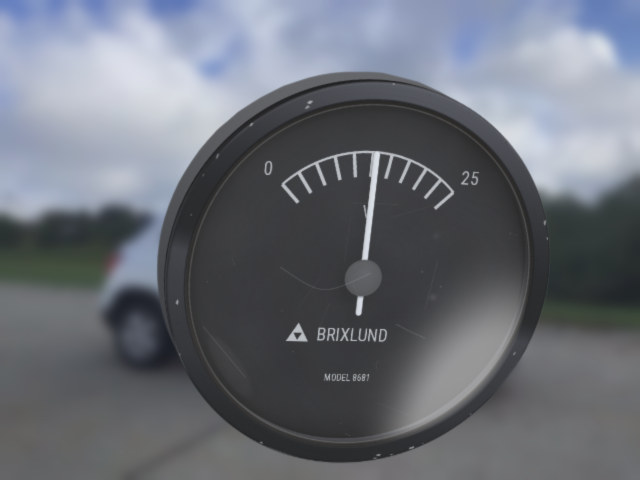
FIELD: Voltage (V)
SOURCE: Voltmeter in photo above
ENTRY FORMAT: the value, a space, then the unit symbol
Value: 12.5 V
